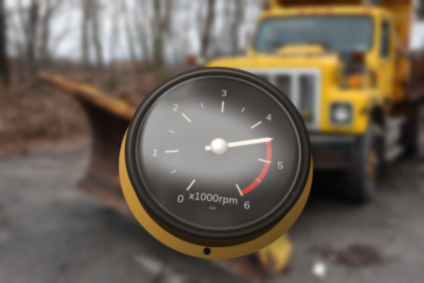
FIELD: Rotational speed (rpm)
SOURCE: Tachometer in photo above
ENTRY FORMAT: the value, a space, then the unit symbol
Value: 4500 rpm
